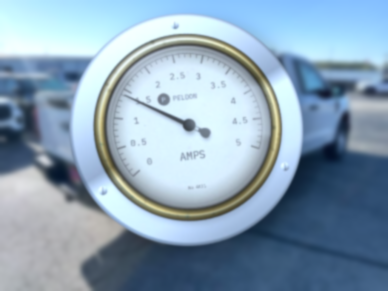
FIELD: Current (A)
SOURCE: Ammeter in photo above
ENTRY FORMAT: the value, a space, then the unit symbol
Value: 1.4 A
